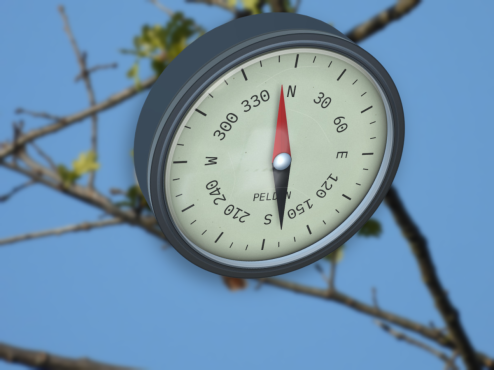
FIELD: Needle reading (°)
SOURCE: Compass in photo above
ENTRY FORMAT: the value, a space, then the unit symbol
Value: 350 °
